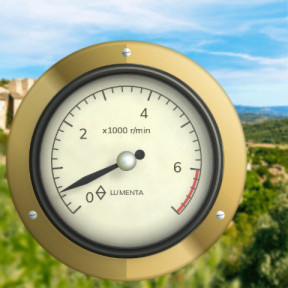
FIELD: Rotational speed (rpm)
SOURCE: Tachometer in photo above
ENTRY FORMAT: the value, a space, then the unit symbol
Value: 500 rpm
